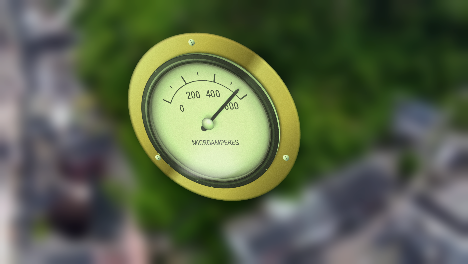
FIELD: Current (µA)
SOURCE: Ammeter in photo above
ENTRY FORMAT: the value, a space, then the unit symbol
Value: 550 µA
